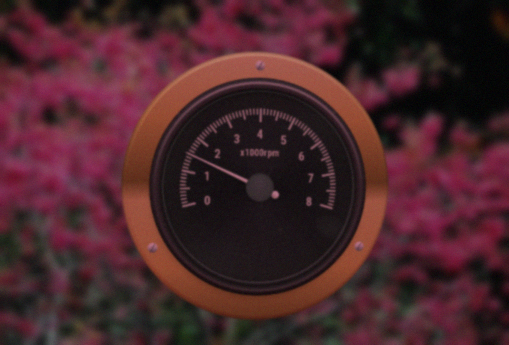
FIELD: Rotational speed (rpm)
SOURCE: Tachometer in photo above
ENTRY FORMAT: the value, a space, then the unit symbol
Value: 1500 rpm
